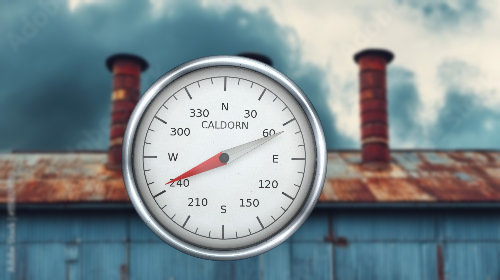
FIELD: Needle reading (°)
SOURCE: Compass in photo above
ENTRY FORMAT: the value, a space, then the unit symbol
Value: 245 °
